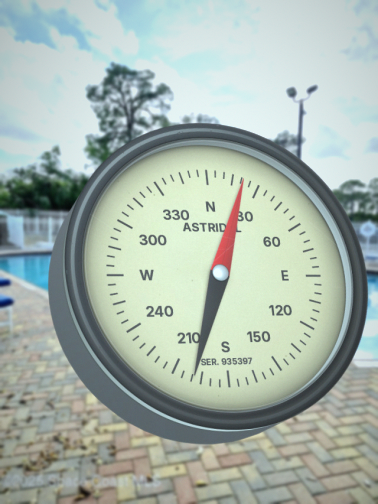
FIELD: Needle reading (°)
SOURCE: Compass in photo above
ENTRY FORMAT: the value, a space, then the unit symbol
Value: 20 °
